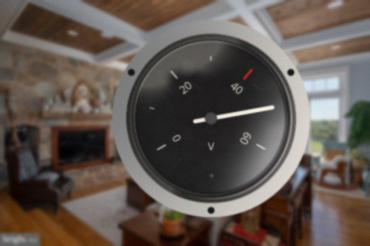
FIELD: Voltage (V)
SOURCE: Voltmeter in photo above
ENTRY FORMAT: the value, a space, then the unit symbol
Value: 50 V
